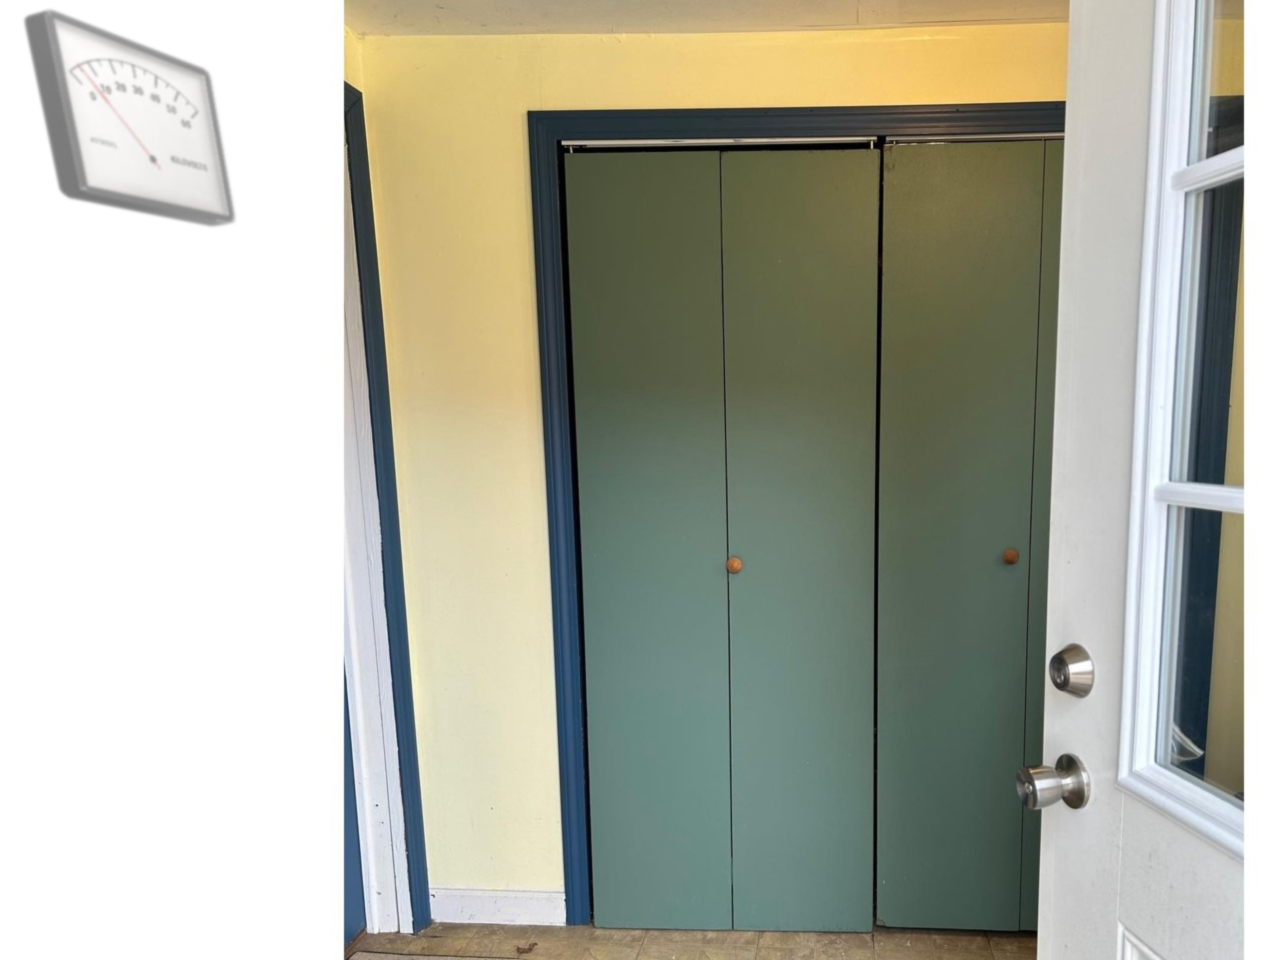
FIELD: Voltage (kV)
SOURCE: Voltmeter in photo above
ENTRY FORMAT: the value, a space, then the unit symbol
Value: 5 kV
